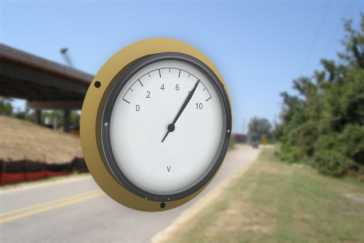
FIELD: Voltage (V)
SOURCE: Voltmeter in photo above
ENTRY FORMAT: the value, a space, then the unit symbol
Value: 8 V
